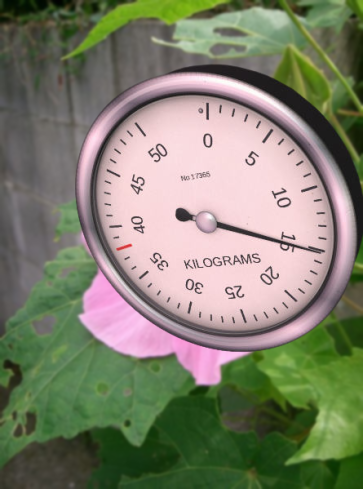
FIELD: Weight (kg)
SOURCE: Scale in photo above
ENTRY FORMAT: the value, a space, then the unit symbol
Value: 15 kg
